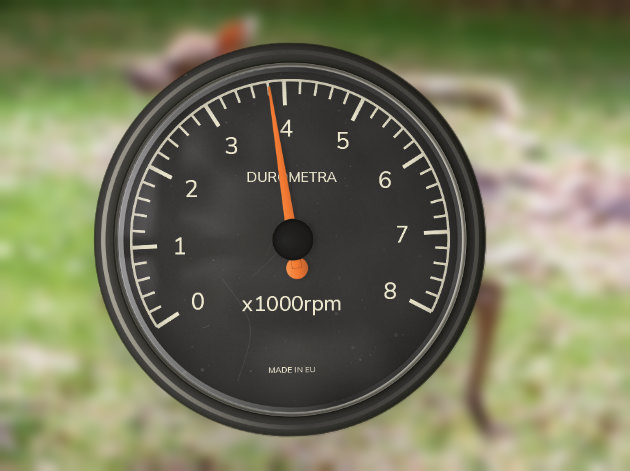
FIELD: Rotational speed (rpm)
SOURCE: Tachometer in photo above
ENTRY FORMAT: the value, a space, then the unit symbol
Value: 3800 rpm
